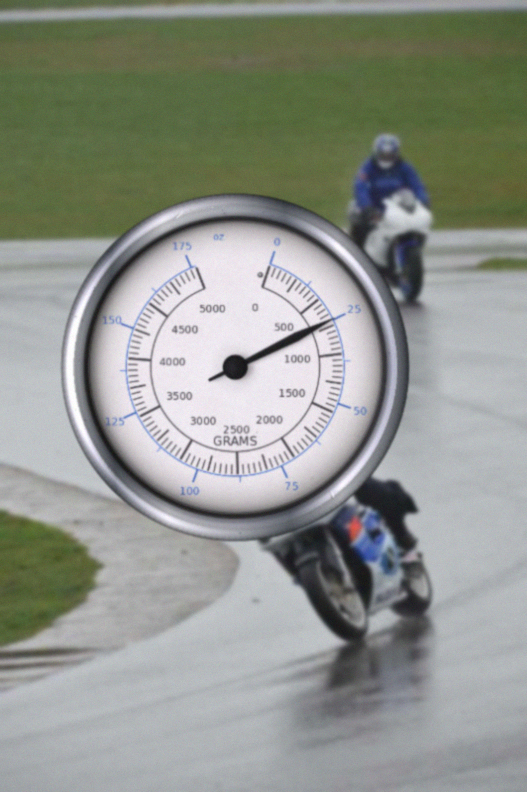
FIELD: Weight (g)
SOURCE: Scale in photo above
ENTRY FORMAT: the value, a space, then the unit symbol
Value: 700 g
